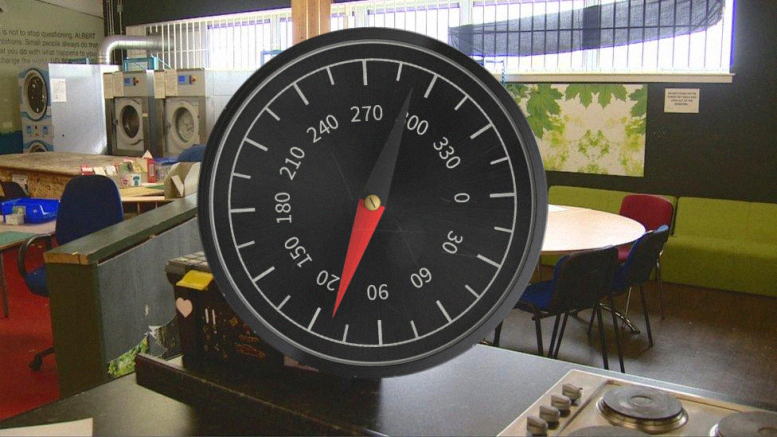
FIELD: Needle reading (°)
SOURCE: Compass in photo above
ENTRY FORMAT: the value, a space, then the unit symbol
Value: 112.5 °
